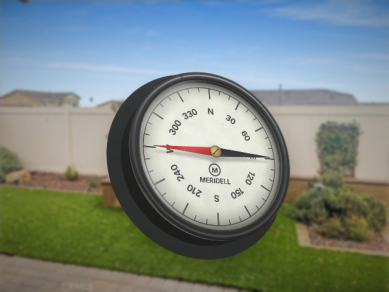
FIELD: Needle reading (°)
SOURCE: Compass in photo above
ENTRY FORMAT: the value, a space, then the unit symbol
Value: 270 °
